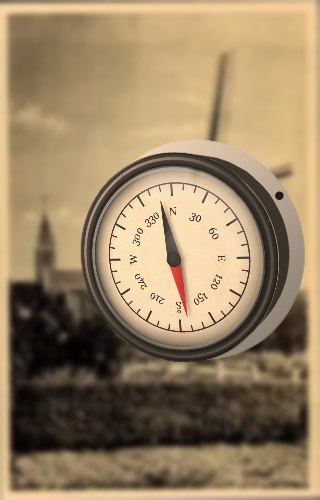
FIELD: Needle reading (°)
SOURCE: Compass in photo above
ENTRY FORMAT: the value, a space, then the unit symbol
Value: 170 °
